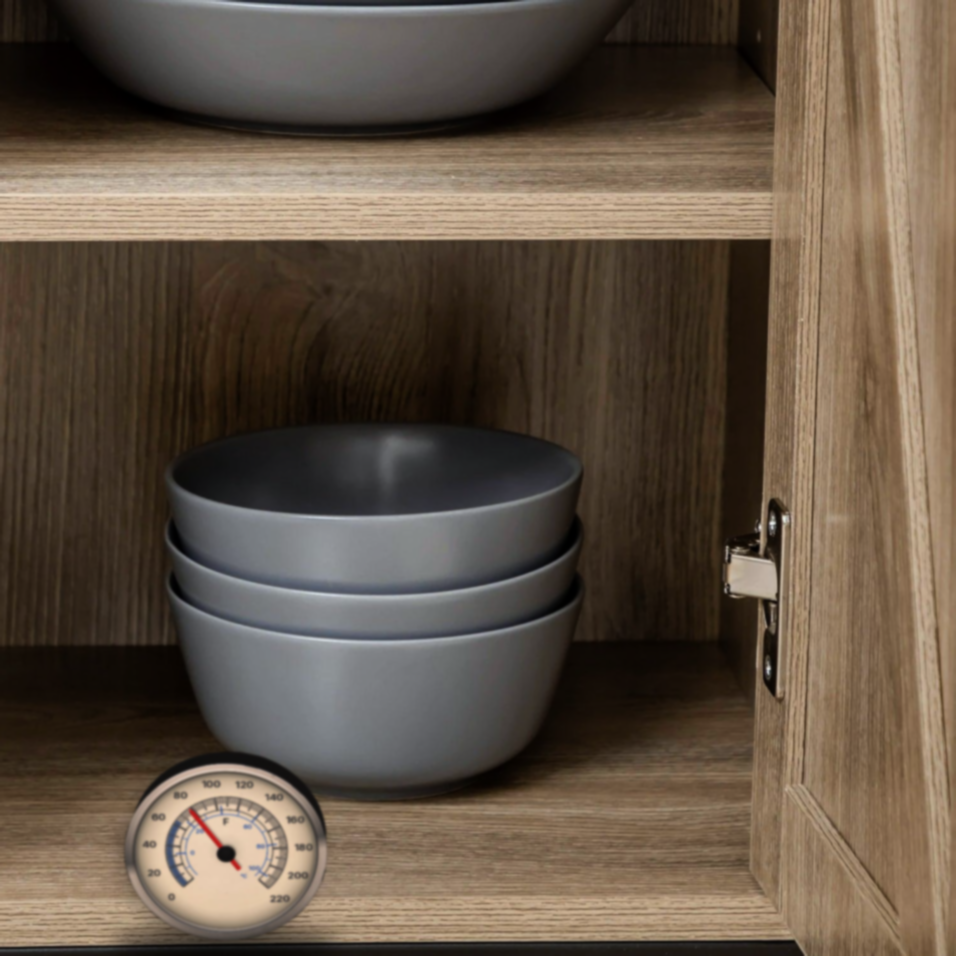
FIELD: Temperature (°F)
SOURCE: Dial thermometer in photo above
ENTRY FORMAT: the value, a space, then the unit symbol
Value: 80 °F
